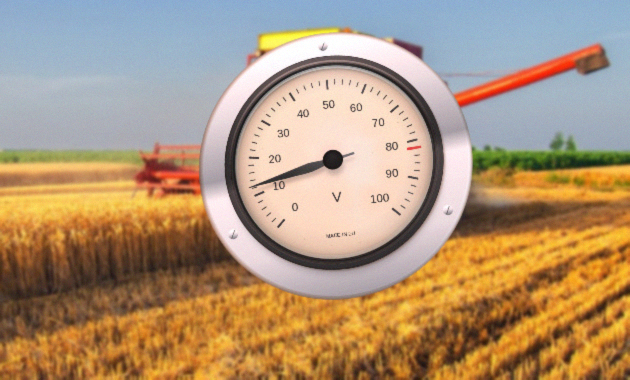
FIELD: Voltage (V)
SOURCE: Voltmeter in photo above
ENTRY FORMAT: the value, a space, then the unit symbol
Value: 12 V
